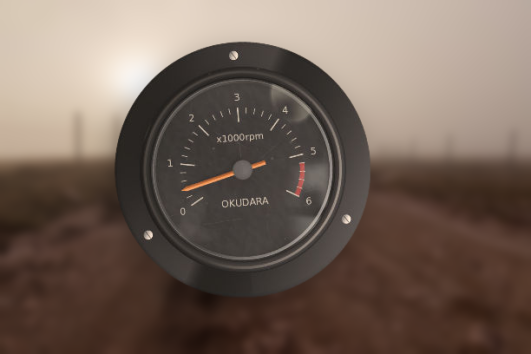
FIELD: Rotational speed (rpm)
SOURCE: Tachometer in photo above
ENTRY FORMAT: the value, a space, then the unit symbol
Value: 400 rpm
